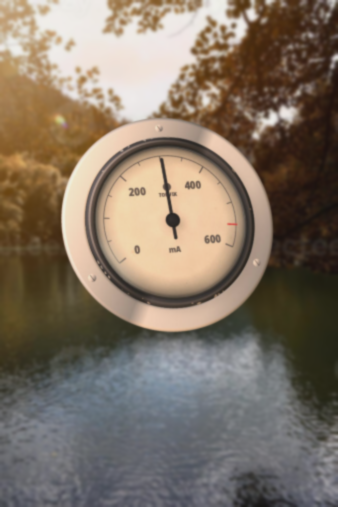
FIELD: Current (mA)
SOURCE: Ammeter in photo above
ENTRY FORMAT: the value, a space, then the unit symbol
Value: 300 mA
